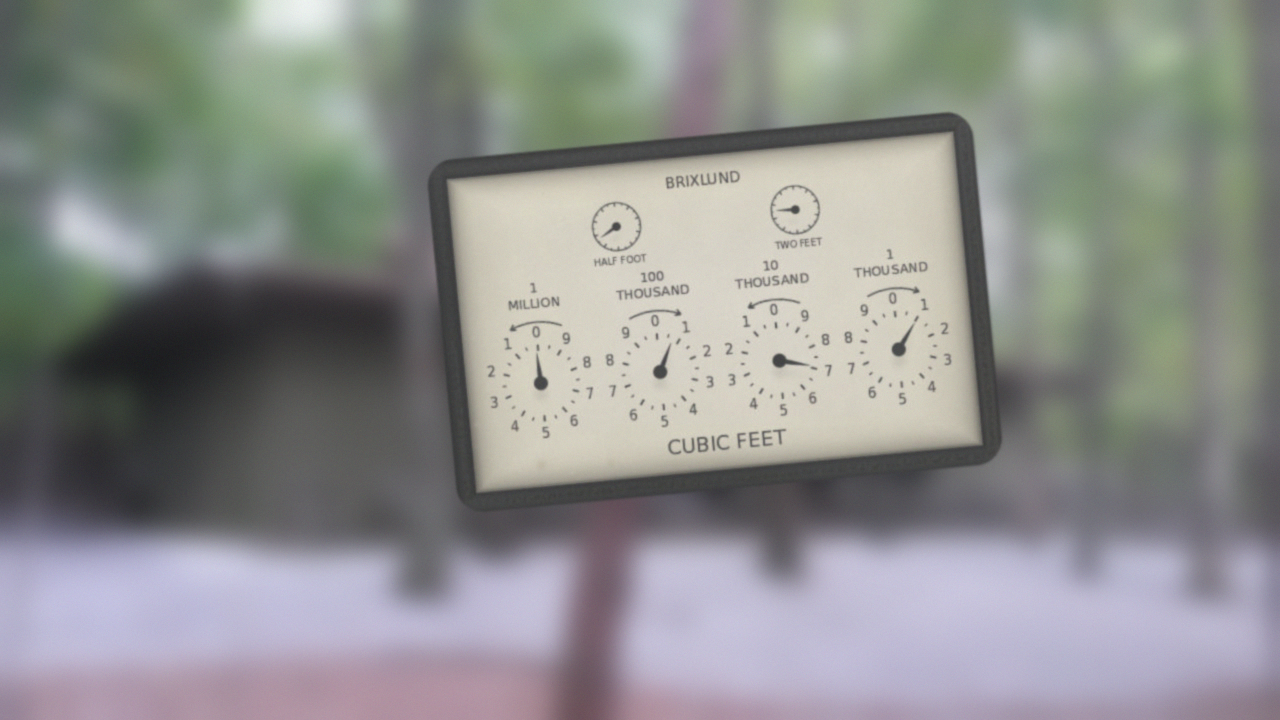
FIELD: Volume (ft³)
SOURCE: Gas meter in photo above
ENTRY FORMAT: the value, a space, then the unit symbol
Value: 7100 ft³
